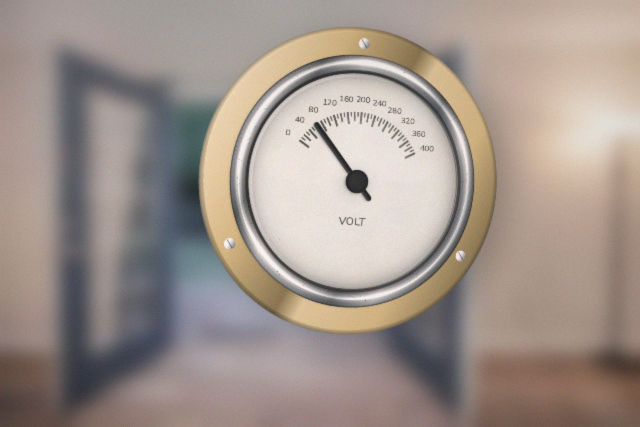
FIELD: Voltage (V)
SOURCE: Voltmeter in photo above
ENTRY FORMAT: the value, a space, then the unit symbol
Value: 60 V
